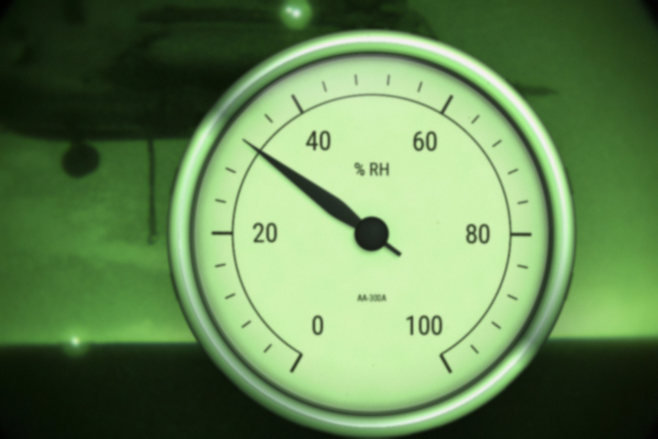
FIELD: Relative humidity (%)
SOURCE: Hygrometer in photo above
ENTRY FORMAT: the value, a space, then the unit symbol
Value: 32 %
